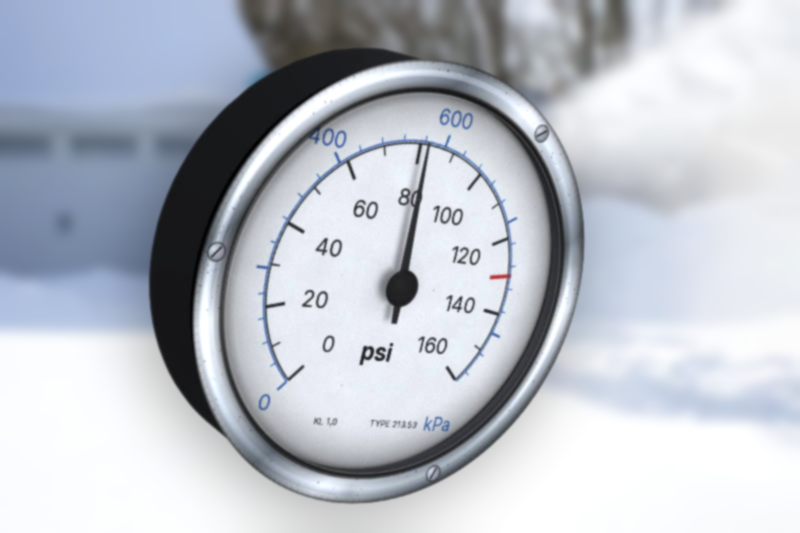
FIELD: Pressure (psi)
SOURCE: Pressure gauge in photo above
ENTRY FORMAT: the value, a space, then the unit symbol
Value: 80 psi
